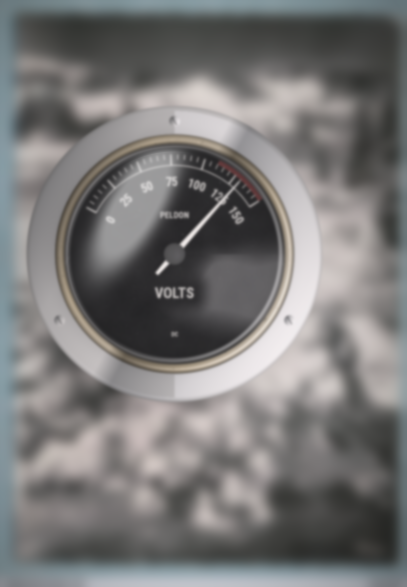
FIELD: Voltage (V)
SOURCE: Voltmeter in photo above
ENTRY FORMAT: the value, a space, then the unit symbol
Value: 130 V
